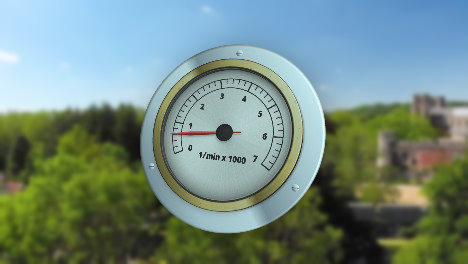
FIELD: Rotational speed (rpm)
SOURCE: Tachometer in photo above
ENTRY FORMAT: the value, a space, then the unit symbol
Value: 600 rpm
